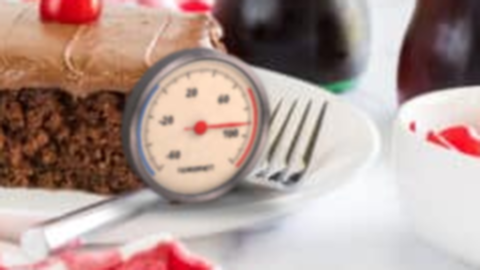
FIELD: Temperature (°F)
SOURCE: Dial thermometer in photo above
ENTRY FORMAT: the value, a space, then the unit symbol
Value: 90 °F
